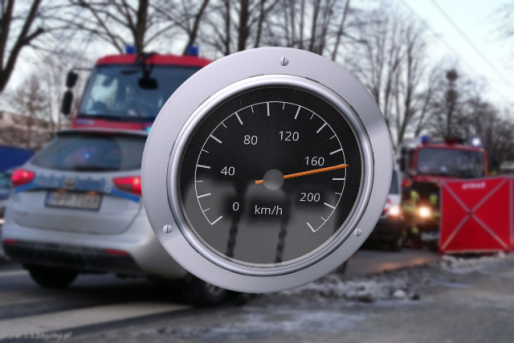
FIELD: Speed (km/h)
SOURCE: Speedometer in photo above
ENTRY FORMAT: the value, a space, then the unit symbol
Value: 170 km/h
